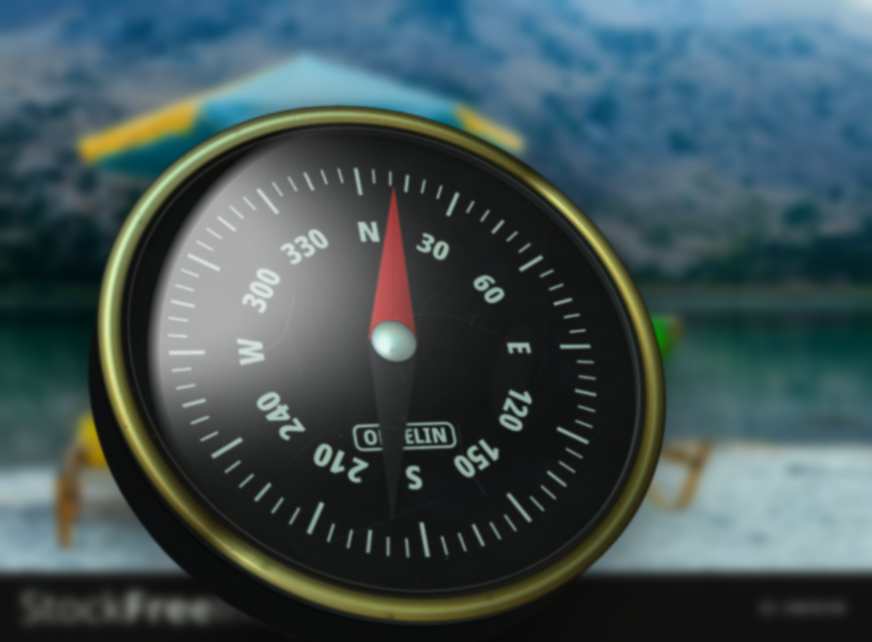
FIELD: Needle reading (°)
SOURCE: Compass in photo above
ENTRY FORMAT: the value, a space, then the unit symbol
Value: 10 °
